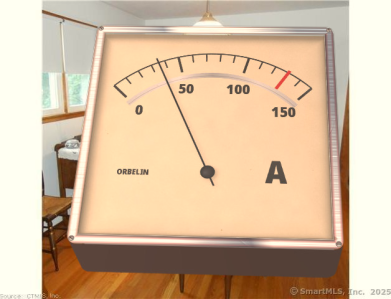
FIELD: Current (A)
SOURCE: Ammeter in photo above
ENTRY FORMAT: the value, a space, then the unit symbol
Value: 35 A
